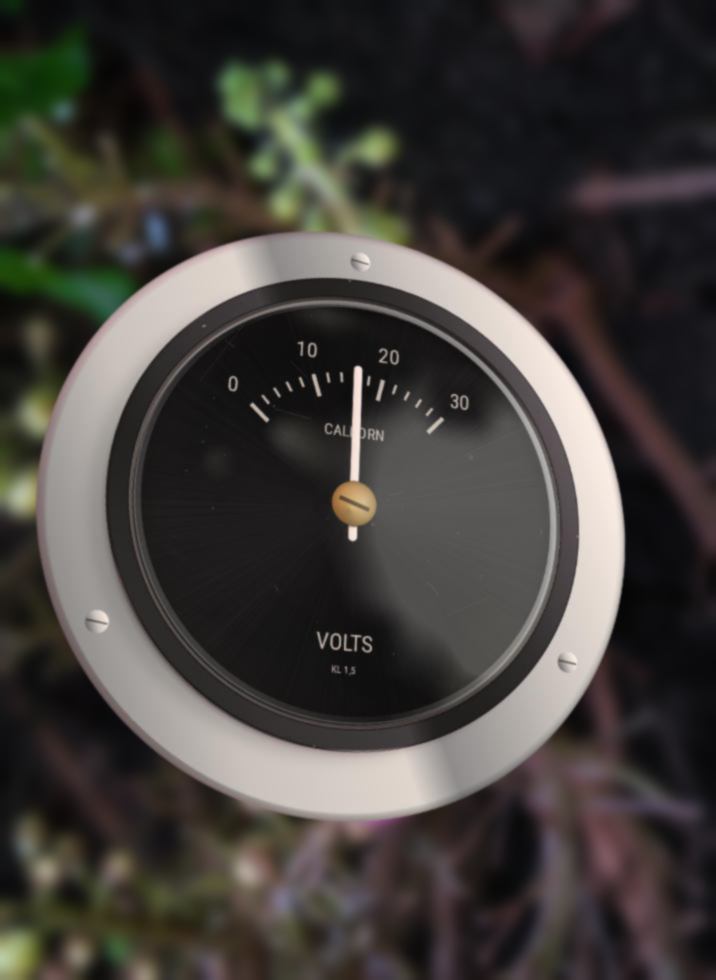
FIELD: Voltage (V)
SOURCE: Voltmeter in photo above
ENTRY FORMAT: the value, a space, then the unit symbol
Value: 16 V
